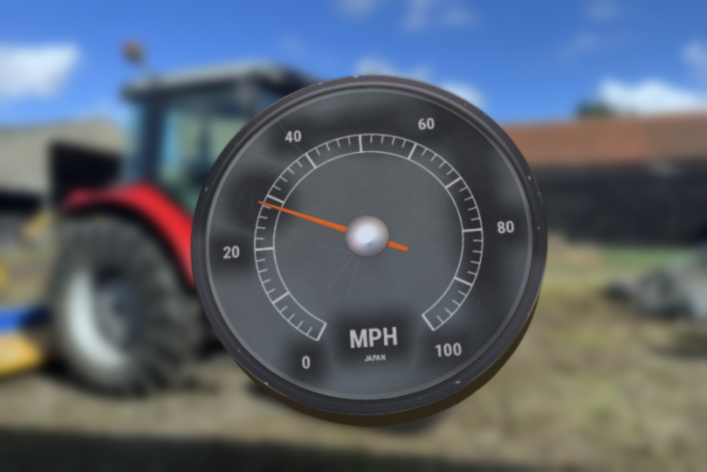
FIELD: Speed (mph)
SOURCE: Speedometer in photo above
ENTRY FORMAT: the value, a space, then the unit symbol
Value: 28 mph
